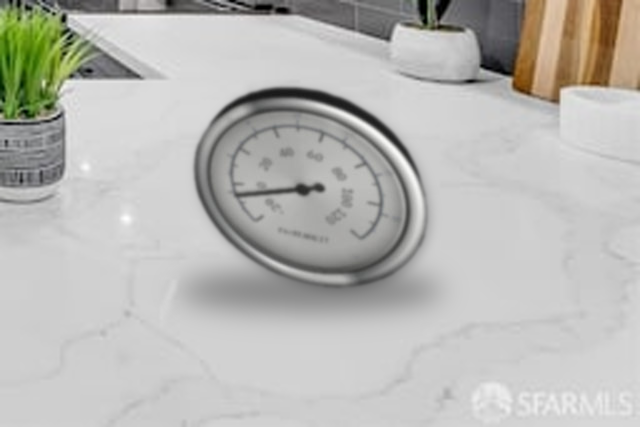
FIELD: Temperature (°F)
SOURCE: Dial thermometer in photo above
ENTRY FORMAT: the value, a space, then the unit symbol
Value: -5 °F
